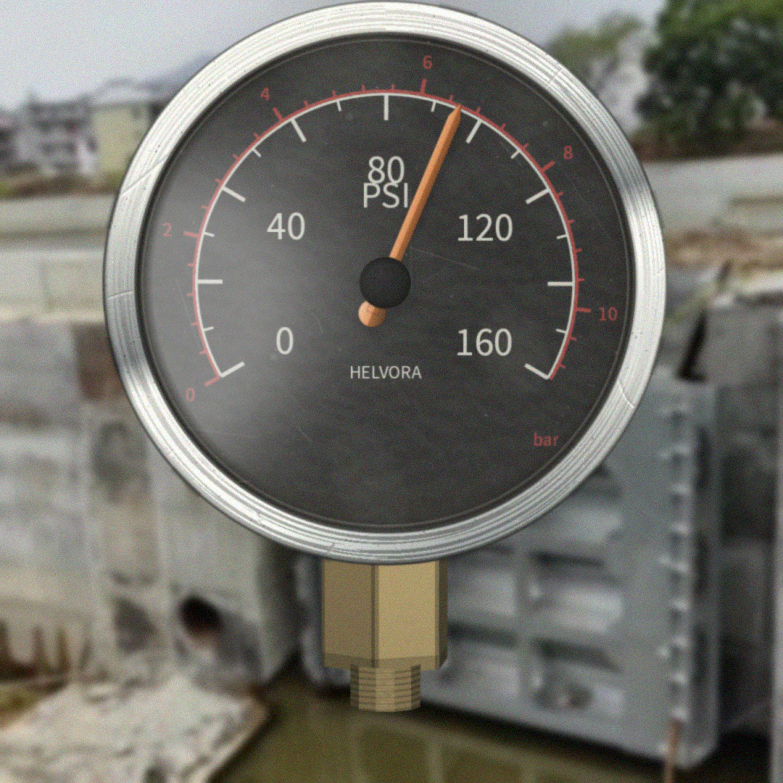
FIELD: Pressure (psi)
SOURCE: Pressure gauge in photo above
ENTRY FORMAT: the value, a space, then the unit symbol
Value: 95 psi
